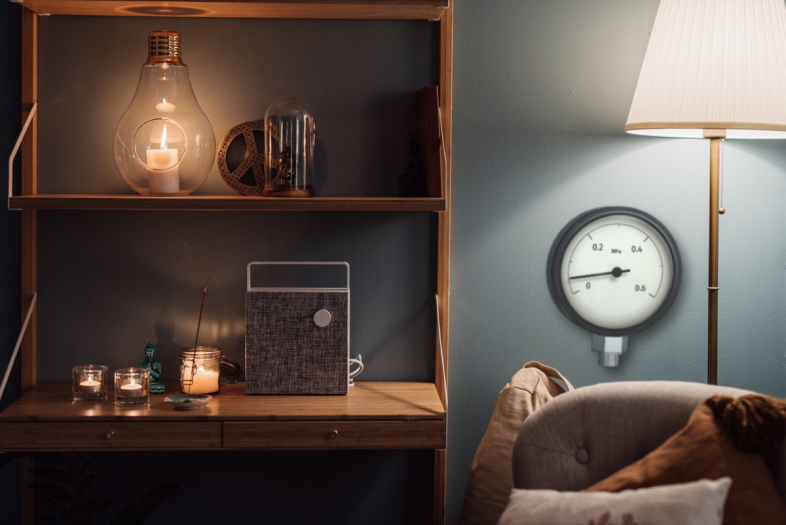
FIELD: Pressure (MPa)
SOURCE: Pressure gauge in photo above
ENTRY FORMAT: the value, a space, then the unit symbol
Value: 0.05 MPa
